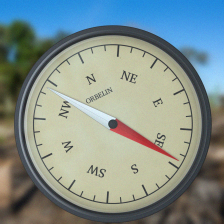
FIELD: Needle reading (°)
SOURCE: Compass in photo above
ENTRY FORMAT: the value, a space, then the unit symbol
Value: 145 °
